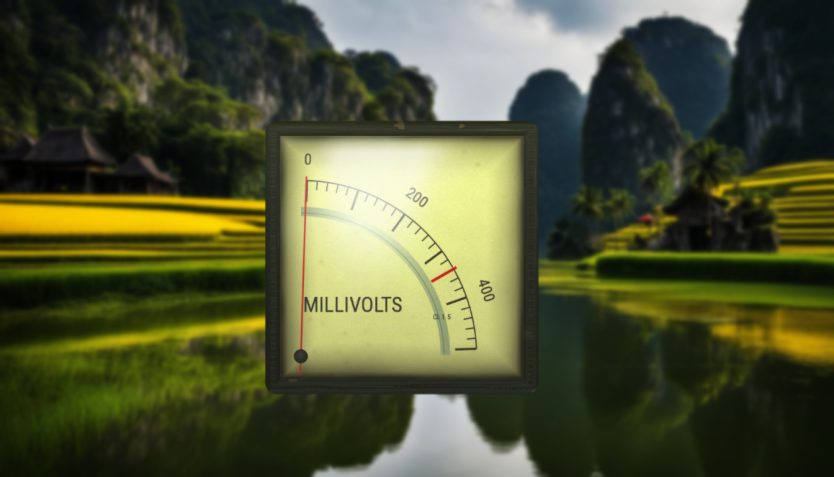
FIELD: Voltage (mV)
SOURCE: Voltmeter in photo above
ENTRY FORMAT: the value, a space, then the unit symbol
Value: 0 mV
